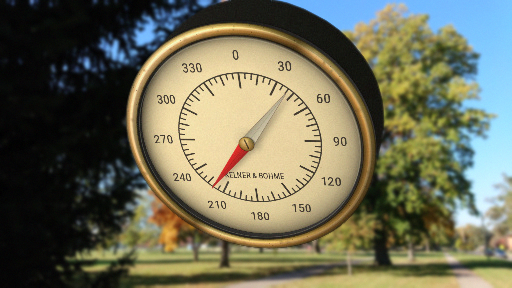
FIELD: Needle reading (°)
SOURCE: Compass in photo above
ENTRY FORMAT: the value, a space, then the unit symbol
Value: 220 °
